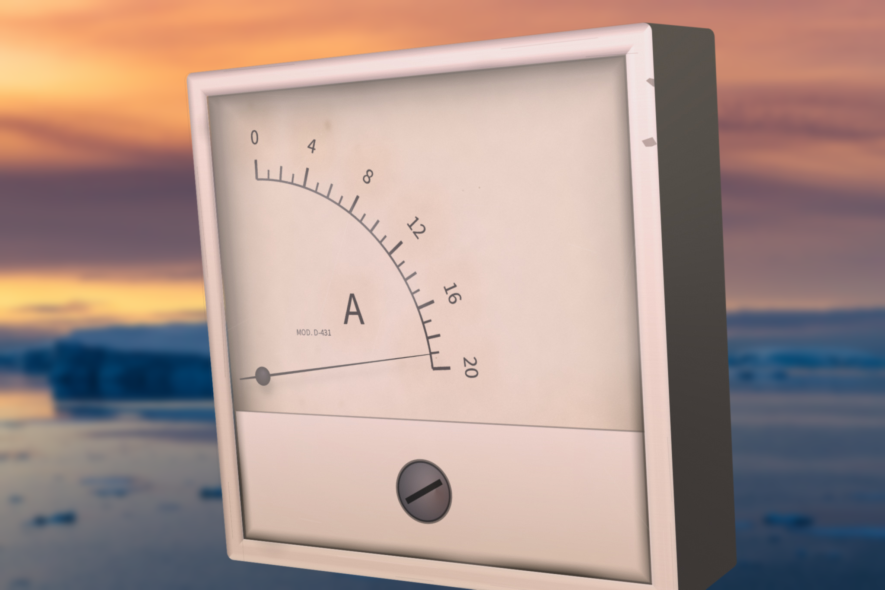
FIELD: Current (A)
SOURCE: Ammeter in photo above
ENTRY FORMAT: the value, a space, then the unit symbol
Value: 19 A
